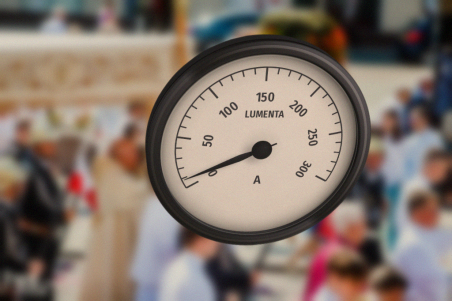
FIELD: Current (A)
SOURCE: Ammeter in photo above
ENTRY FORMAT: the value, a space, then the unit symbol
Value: 10 A
